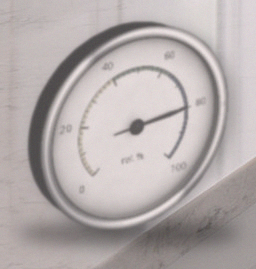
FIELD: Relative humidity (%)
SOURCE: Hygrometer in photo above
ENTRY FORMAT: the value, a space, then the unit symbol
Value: 80 %
